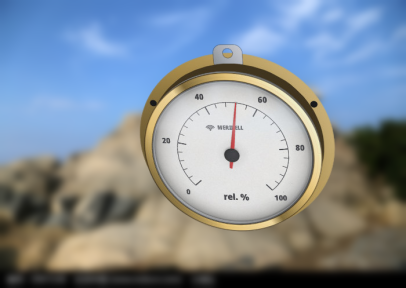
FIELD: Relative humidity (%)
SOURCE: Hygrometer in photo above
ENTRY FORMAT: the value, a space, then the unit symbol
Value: 52 %
